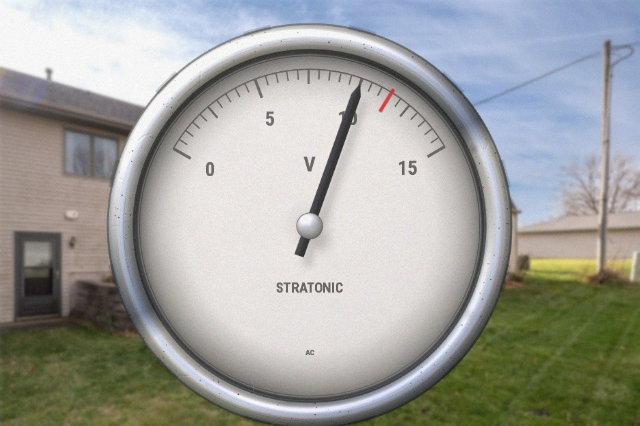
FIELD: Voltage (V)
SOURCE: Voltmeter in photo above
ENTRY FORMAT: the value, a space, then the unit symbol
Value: 10 V
